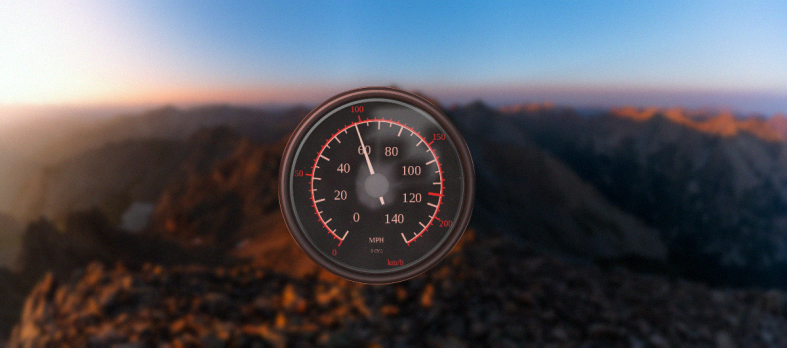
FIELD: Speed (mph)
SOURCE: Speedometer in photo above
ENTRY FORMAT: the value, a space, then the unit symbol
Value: 60 mph
